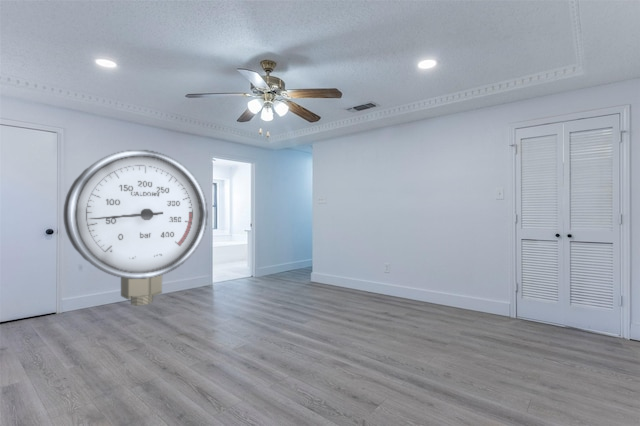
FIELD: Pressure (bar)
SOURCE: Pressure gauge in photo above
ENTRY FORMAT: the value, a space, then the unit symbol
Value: 60 bar
